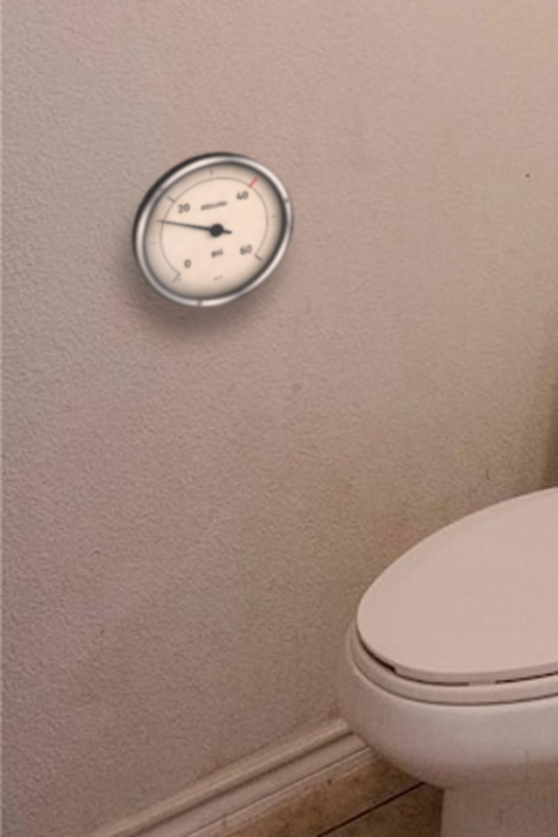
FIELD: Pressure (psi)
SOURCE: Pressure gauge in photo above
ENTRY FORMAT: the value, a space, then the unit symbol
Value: 15 psi
